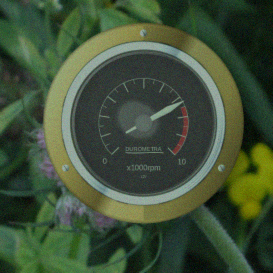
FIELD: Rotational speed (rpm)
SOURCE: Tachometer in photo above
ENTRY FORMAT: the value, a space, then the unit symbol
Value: 7250 rpm
